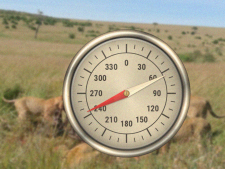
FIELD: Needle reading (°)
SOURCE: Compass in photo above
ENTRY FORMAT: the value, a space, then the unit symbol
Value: 245 °
